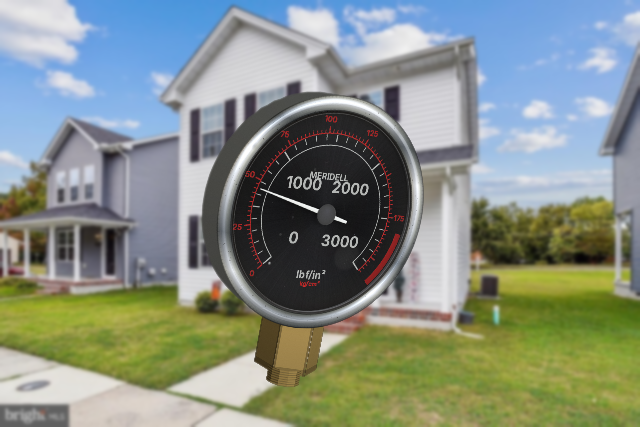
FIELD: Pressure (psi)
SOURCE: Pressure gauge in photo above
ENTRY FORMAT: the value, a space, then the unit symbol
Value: 650 psi
